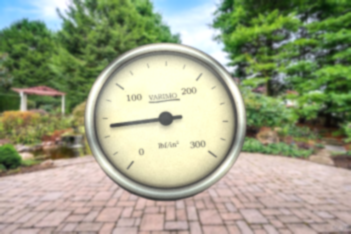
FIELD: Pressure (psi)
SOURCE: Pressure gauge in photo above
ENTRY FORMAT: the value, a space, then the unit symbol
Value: 50 psi
